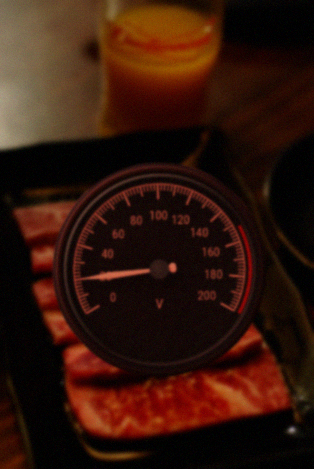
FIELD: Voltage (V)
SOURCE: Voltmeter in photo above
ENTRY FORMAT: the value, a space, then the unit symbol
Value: 20 V
